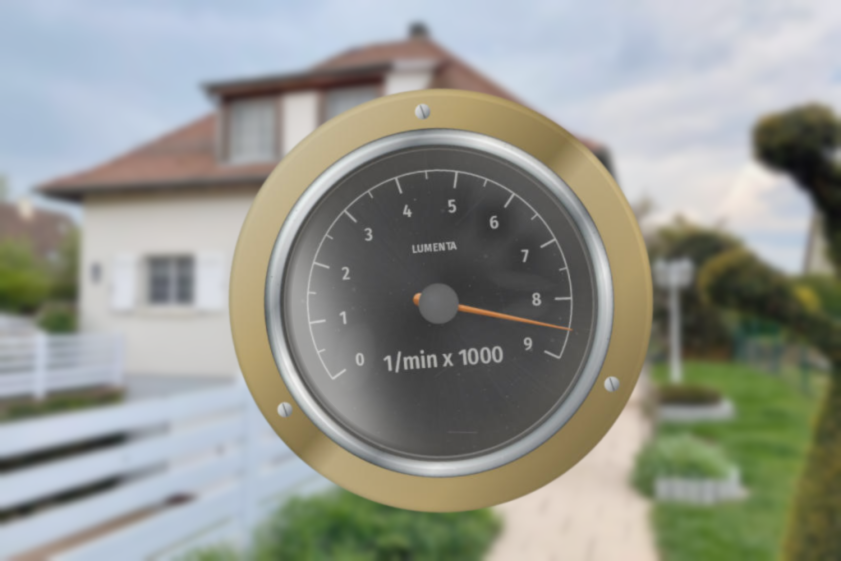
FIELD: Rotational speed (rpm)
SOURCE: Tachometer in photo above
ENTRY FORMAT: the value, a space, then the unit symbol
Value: 8500 rpm
